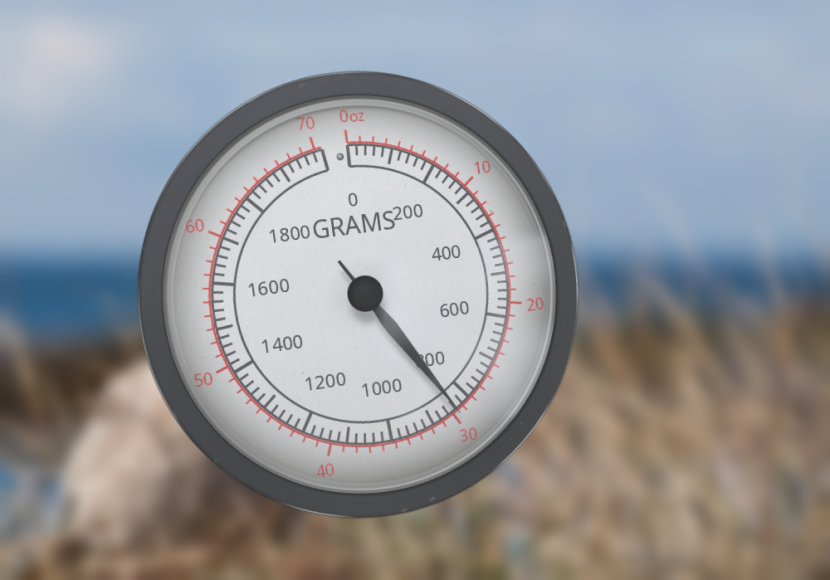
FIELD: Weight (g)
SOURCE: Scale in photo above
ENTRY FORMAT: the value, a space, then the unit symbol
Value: 840 g
